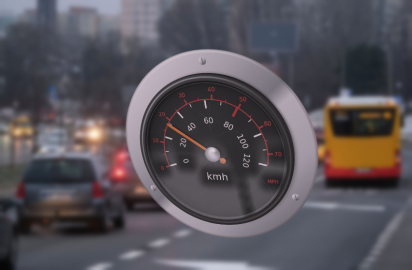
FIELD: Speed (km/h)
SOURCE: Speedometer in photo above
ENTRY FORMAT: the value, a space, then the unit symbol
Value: 30 km/h
